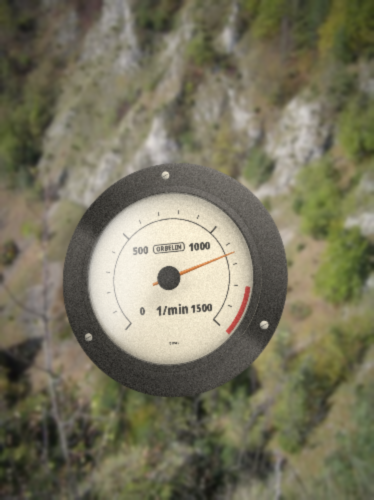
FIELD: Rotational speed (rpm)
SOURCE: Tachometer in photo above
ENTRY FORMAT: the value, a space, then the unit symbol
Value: 1150 rpm
